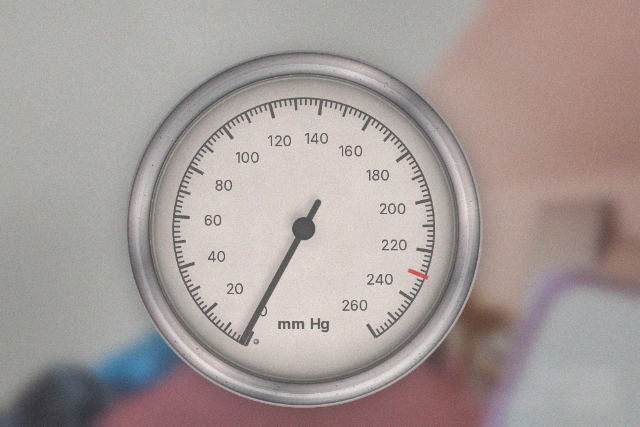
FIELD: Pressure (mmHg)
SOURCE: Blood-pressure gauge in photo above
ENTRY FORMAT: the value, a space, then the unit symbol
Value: 2 mmHg
